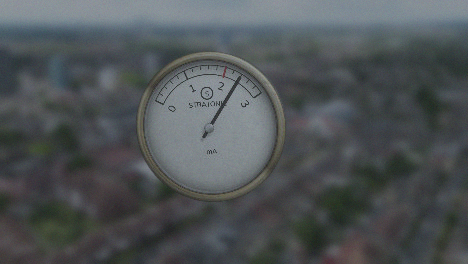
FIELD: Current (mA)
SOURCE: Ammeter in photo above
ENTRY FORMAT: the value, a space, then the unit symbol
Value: 2.4 mA
